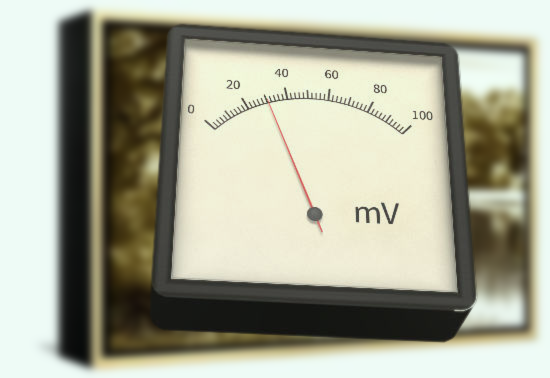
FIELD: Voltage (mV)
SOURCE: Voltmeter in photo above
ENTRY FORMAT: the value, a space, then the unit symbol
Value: 30 mV
